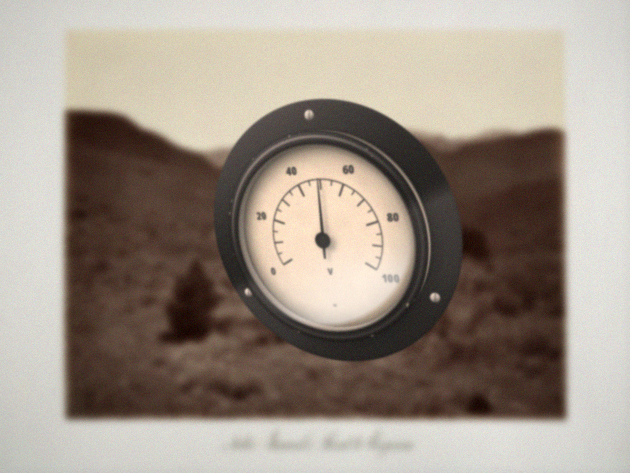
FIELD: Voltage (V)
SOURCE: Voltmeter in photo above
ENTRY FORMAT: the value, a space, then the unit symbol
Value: 50 V
